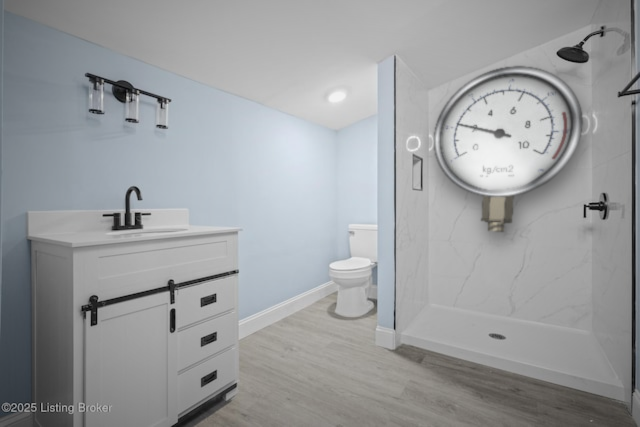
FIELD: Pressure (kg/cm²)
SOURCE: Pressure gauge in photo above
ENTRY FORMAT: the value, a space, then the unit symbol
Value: 2 kg/cm²
